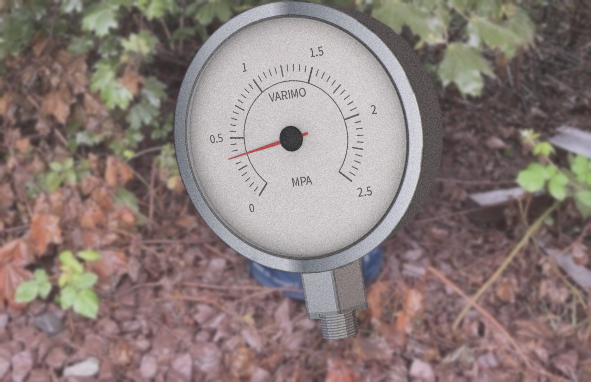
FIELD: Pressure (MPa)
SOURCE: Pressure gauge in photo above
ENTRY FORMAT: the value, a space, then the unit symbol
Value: 0.35 MPa
